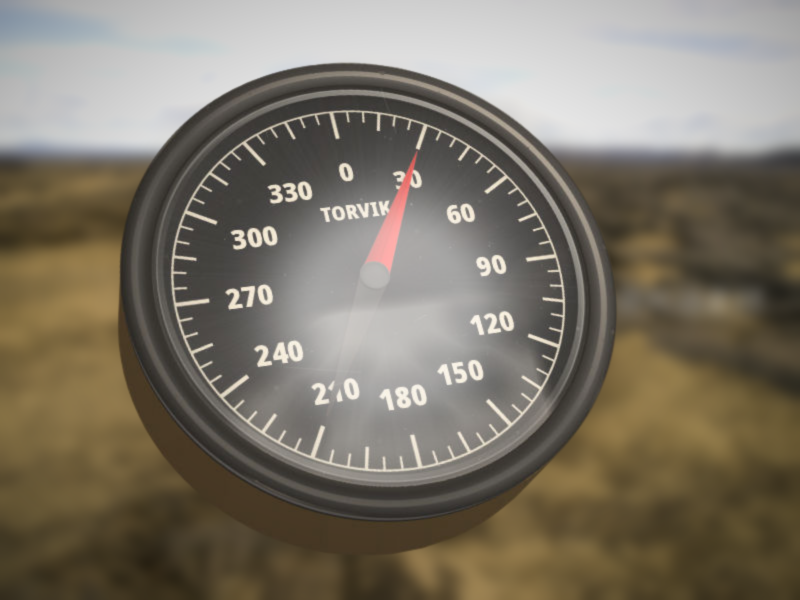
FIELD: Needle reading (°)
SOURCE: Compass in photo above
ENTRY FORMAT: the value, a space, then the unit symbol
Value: 30 °
